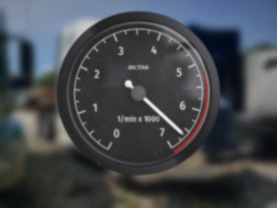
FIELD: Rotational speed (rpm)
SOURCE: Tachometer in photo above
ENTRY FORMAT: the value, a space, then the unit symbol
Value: 6625 rpm
